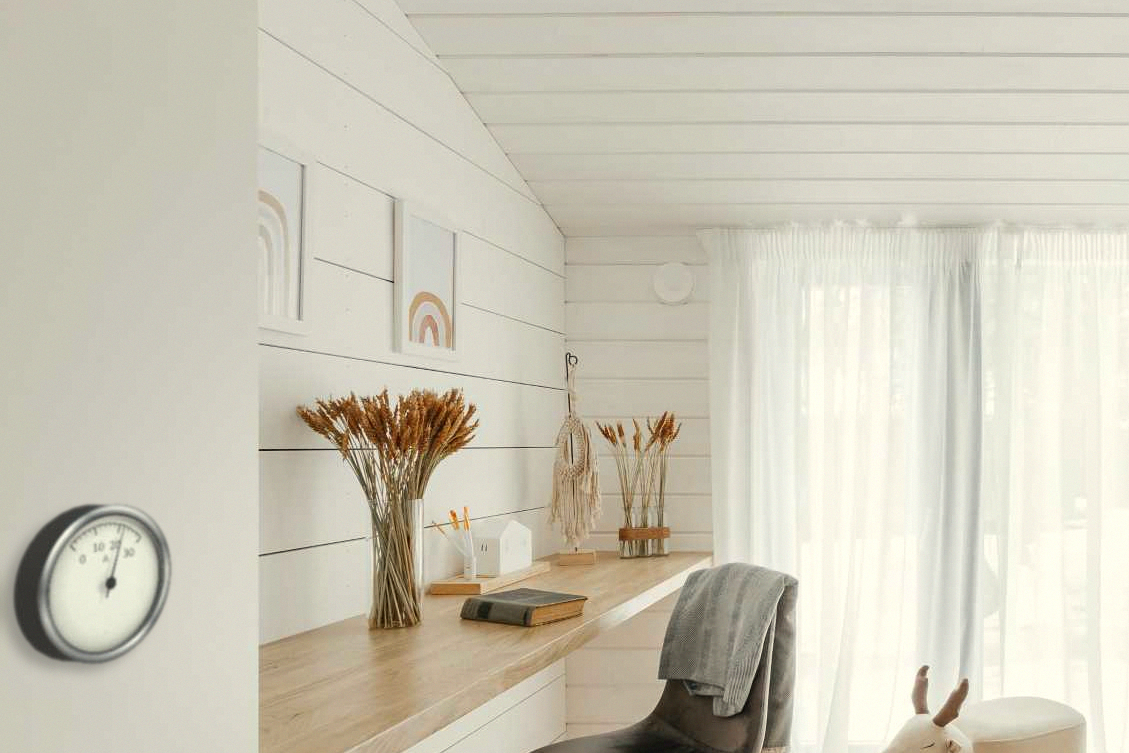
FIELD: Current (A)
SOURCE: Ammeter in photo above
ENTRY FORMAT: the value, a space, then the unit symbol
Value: 20 A
